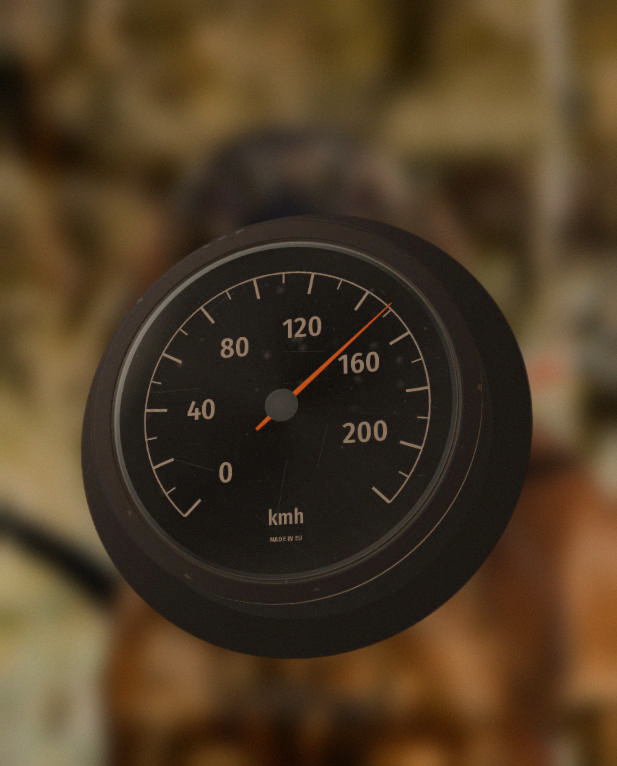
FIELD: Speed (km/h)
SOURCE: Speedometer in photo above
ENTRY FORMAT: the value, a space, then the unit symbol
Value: 150 km/h
